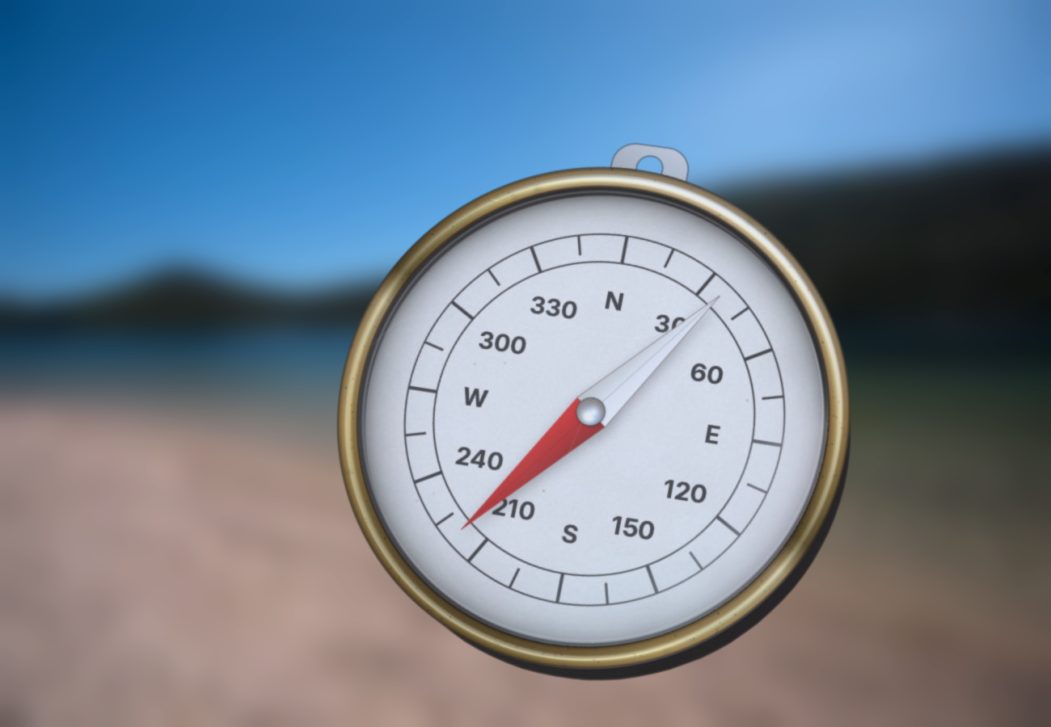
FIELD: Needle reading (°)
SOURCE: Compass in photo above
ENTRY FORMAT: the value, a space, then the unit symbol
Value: 217.5 °
